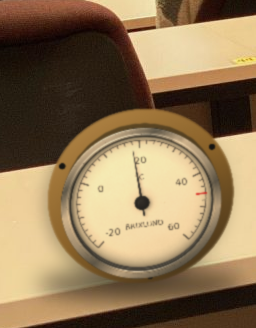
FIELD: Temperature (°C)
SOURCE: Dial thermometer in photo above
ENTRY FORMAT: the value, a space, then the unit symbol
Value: 18 °C
